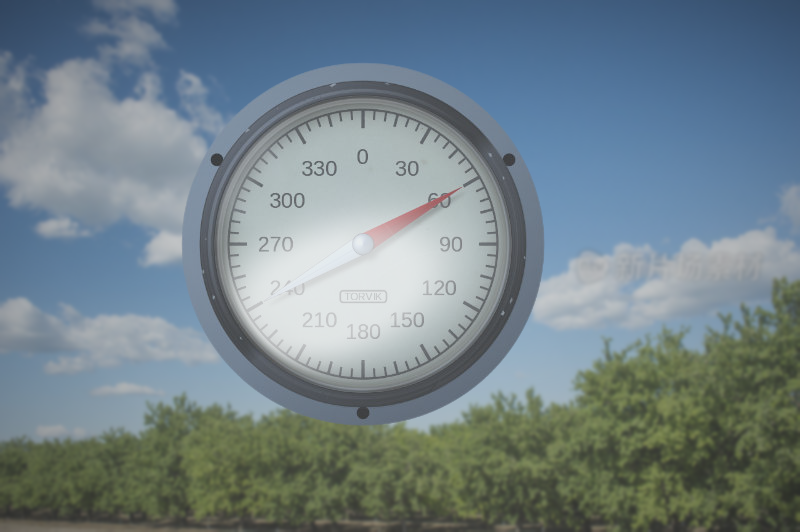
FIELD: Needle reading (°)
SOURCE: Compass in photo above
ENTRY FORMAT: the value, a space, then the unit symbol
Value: 60 °
